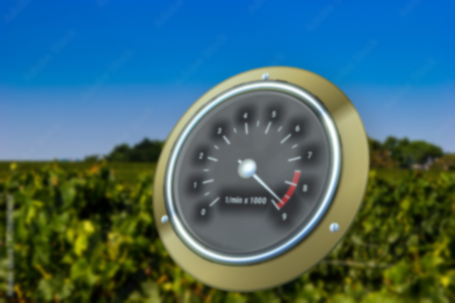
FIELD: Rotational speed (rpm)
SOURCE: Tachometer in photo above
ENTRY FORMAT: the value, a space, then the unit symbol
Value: 8750 rpm
